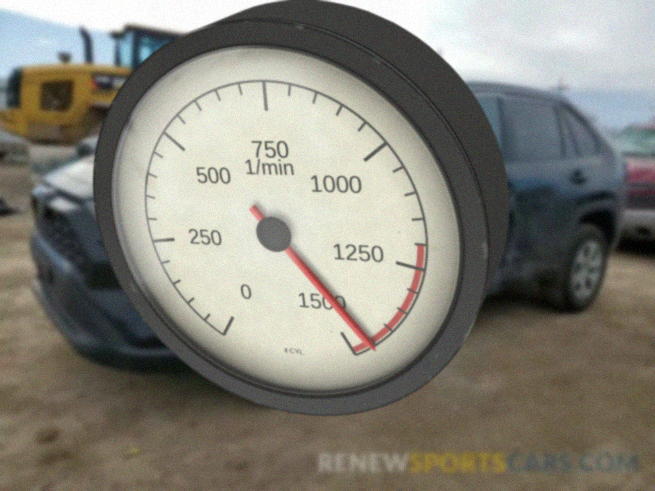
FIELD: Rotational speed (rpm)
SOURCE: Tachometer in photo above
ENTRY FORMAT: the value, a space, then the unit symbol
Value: 1450 rpm
